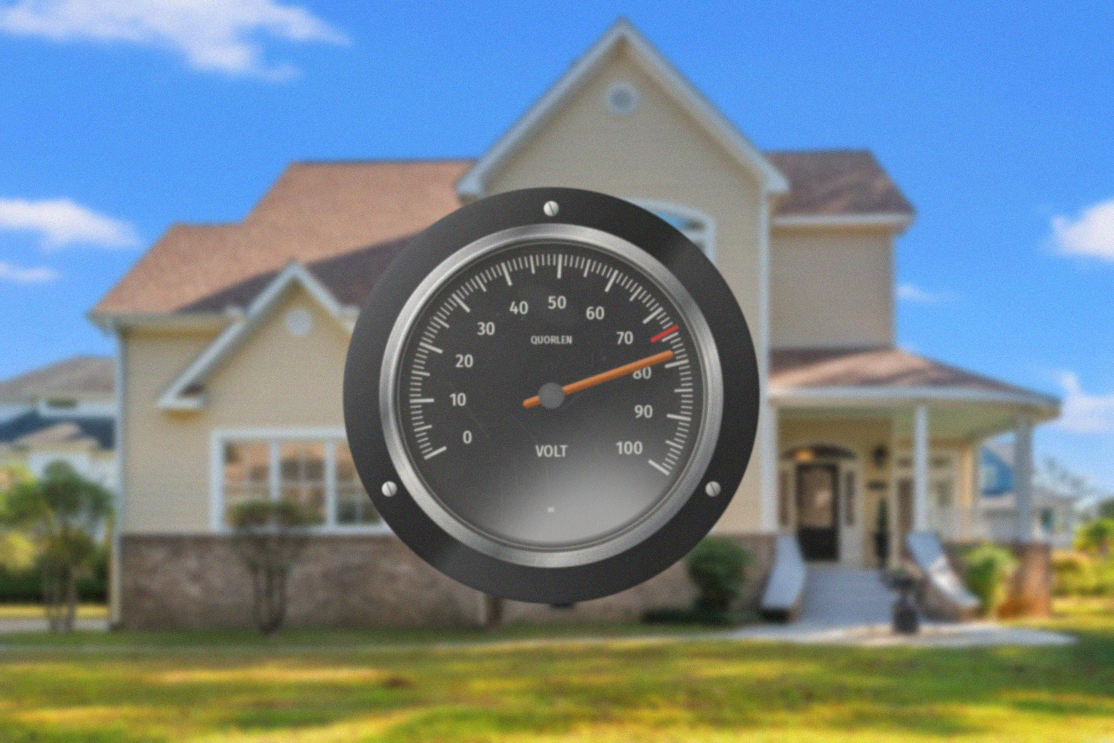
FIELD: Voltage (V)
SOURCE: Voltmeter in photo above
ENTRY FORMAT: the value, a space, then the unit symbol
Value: 78 V
